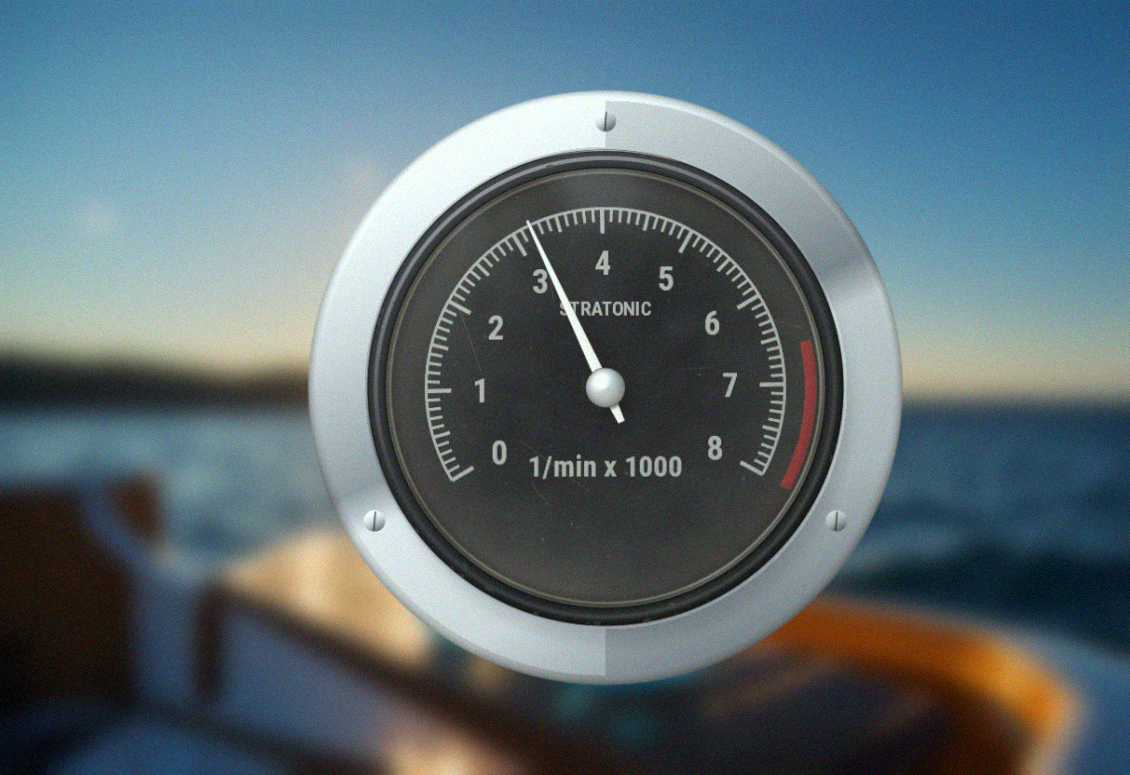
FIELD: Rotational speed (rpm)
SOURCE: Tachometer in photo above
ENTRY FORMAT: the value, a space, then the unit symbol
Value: 3200 rpm
